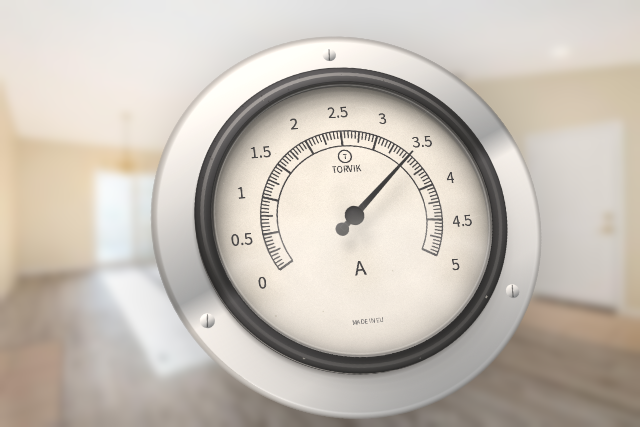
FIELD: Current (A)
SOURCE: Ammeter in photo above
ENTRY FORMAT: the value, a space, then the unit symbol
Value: 3.5 A
